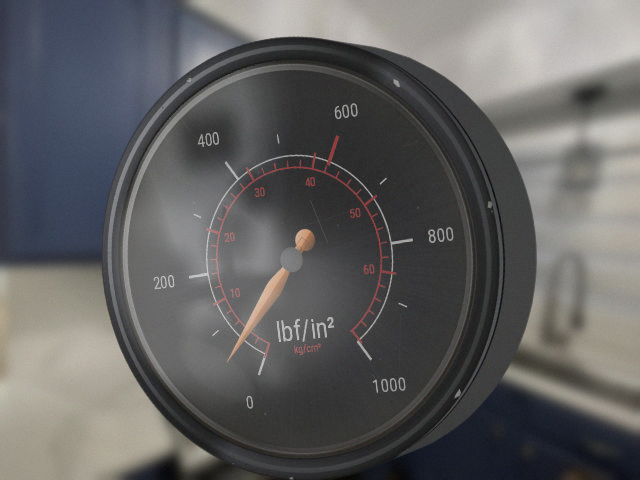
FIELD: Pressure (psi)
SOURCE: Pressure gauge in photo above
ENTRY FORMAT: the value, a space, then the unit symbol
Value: 50 psi
